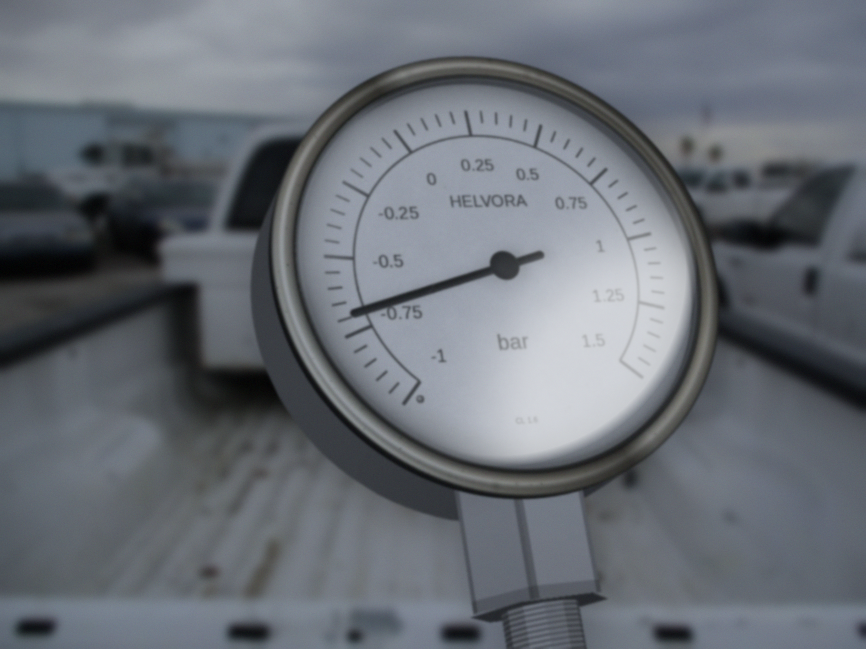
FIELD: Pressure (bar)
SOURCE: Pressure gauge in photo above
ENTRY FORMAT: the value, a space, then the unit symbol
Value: -0.7 bar
